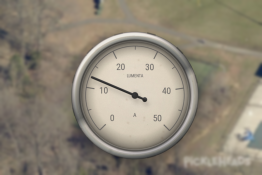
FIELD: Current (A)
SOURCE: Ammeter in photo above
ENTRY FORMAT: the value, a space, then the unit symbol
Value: 12.5 A
